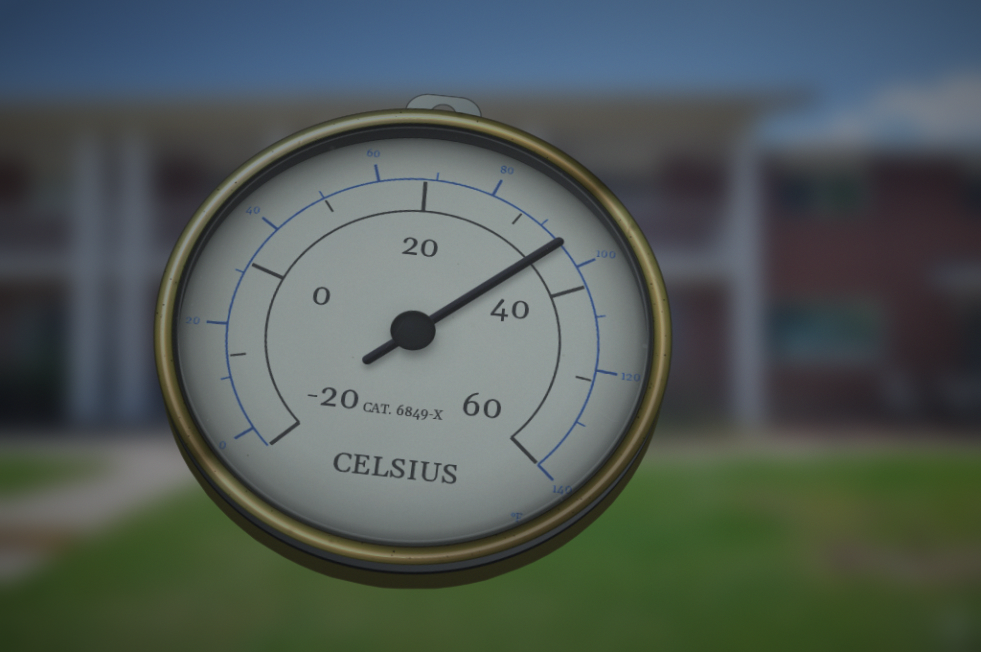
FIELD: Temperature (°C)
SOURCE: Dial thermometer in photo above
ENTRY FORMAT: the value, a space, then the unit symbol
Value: 35 °C
